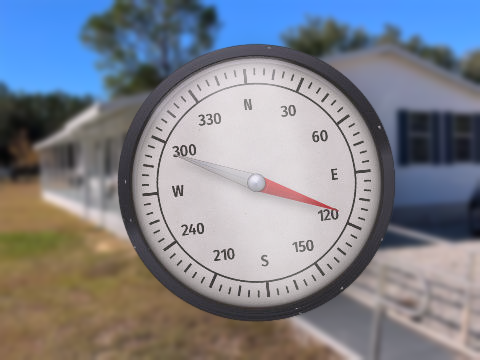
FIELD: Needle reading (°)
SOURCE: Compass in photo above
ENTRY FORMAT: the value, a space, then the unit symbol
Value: 115 °
